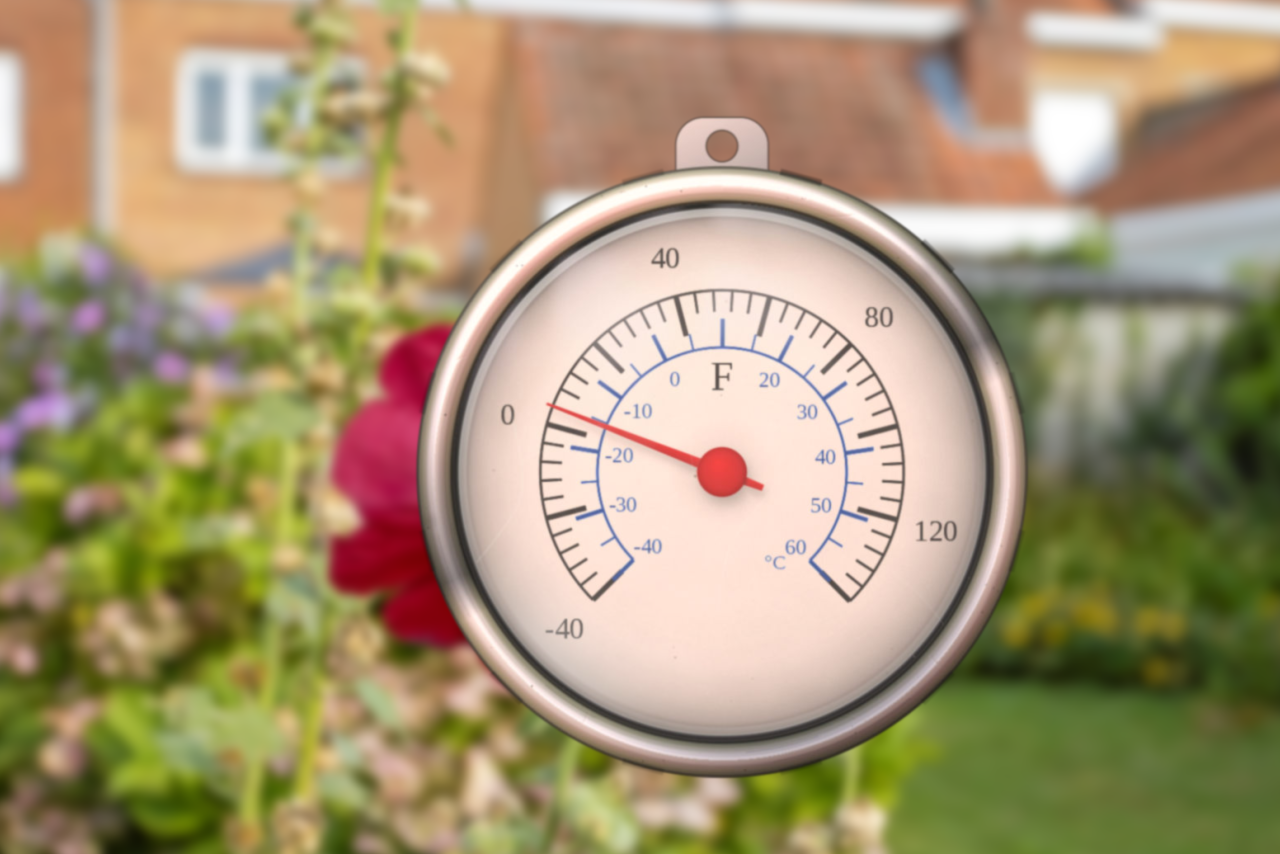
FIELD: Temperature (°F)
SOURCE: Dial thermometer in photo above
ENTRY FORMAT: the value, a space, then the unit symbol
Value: 4 °F
